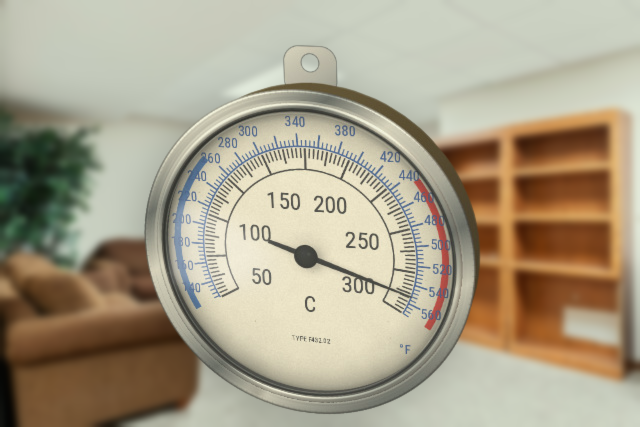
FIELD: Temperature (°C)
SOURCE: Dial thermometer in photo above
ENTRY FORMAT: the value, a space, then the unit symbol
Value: 287.5 °C
